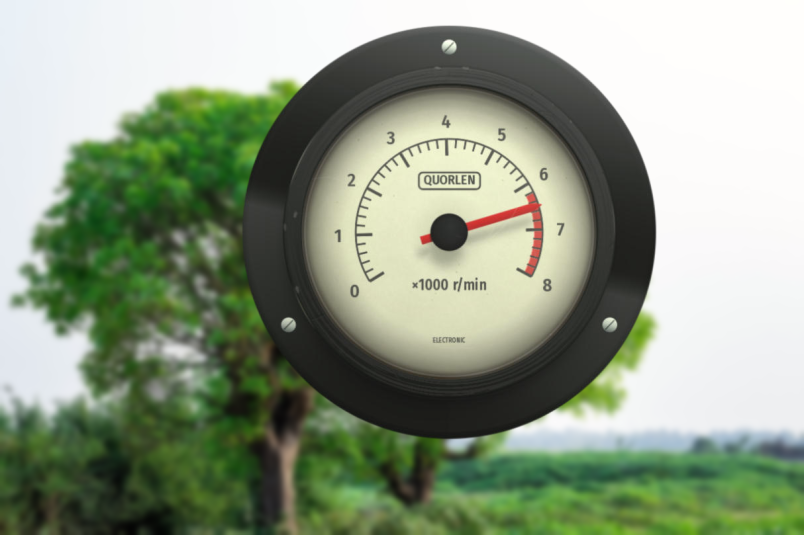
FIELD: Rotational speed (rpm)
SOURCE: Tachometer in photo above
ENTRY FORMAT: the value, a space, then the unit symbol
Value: 6500 rpm
